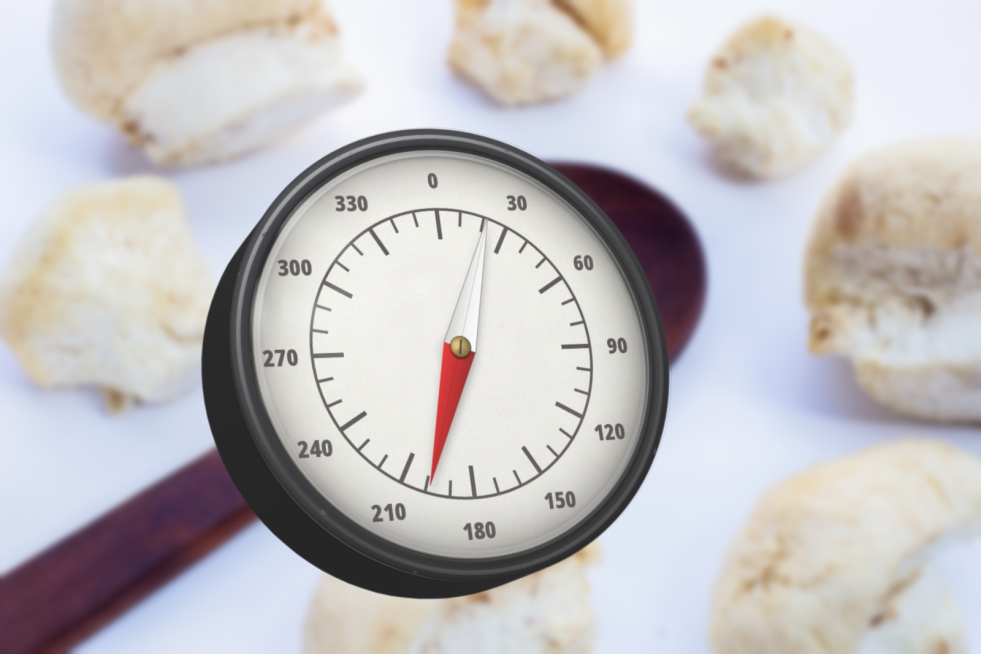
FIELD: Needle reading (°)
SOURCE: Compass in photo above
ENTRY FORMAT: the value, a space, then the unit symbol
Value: 200 °
